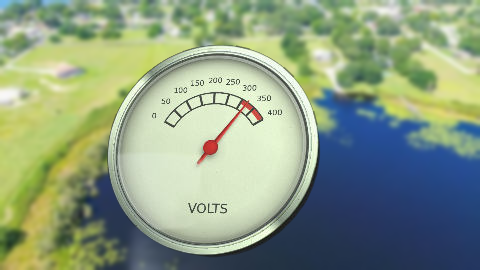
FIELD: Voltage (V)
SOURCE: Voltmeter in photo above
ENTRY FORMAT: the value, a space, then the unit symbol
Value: 325 V
